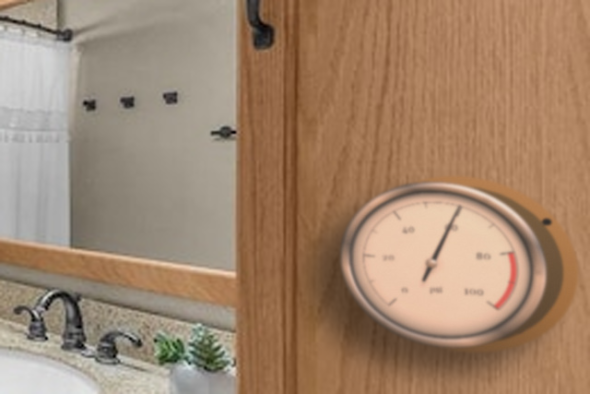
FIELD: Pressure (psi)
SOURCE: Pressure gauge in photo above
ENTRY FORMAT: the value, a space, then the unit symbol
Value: 60 psi
